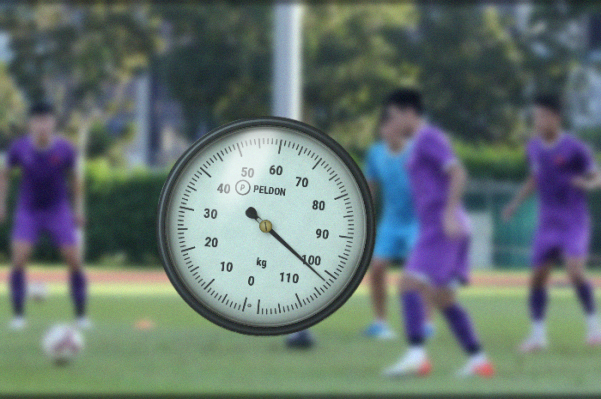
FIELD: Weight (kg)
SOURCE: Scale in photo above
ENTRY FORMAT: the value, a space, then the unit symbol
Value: 102 kg
